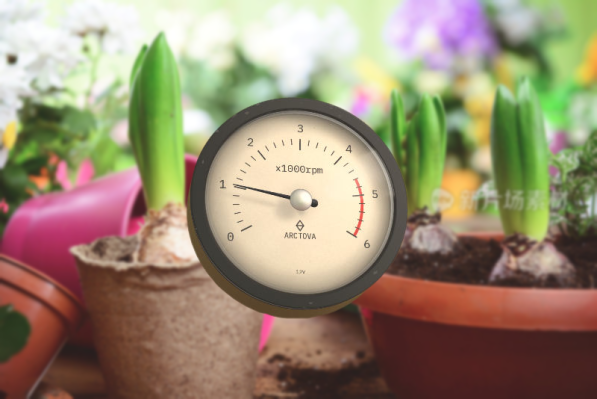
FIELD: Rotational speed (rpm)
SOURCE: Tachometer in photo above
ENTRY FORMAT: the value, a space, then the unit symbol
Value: 1000 rpm
